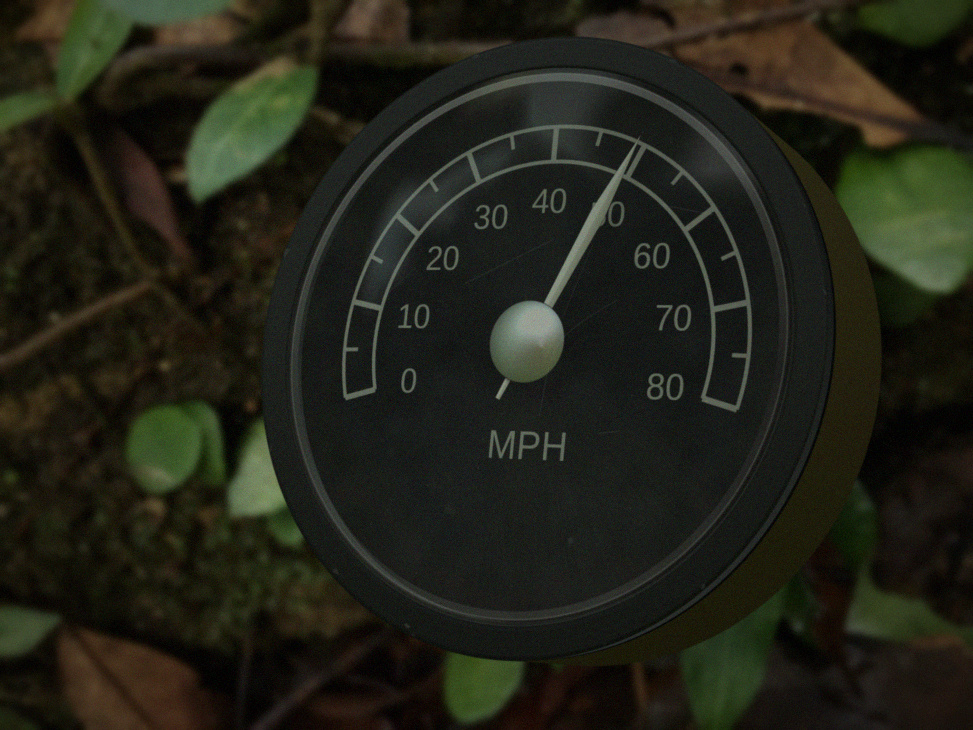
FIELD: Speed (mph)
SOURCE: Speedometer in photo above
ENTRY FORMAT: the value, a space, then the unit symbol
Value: 50 mph
